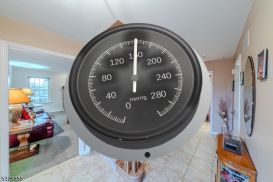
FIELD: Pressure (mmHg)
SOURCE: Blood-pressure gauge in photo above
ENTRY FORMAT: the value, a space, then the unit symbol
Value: 160 mmHg
